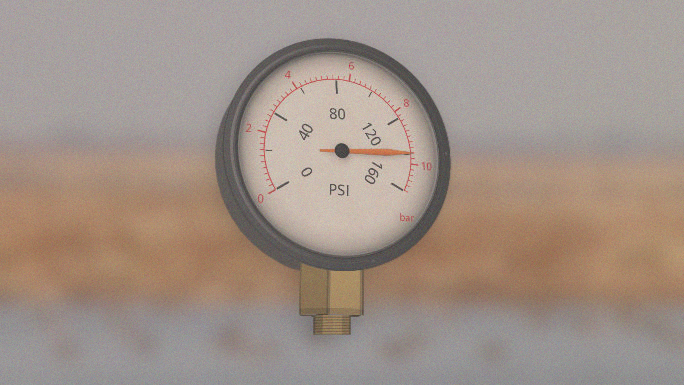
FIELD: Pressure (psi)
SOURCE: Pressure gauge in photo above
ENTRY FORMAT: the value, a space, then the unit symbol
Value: 140 psi
